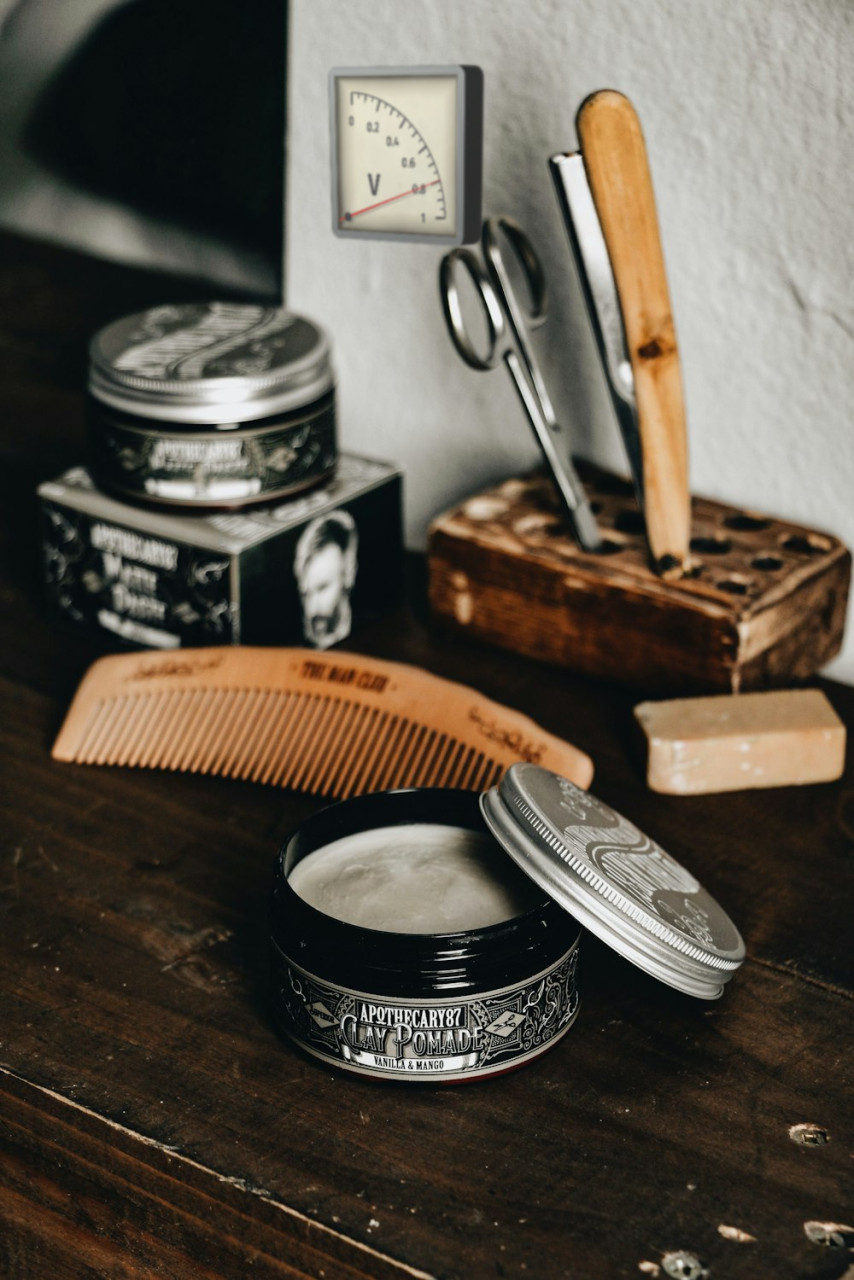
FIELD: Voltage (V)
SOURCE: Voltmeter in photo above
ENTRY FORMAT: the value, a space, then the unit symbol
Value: 0.8 V
